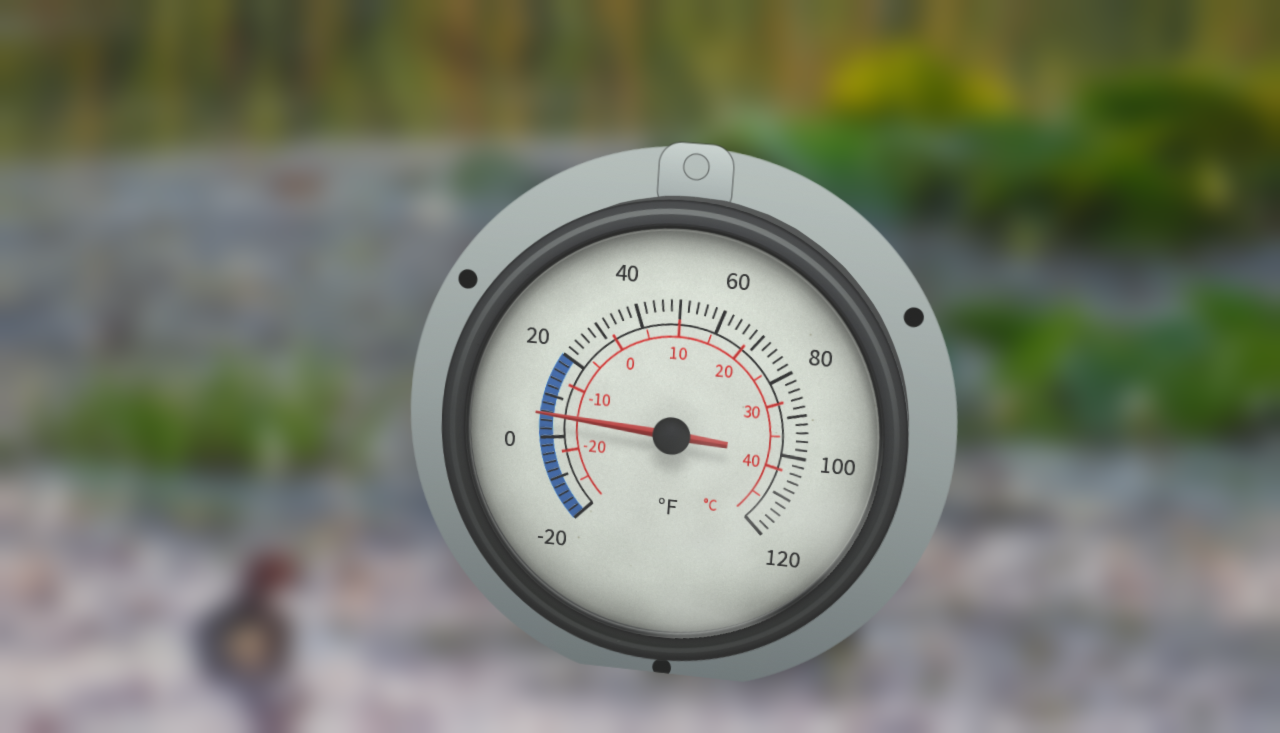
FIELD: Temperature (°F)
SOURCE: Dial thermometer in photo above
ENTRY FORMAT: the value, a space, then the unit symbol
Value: 6 °F
